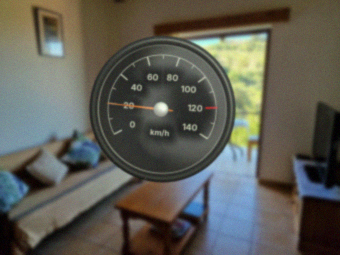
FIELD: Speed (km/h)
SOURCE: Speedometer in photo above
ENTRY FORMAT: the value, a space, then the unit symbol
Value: 20 km/h
